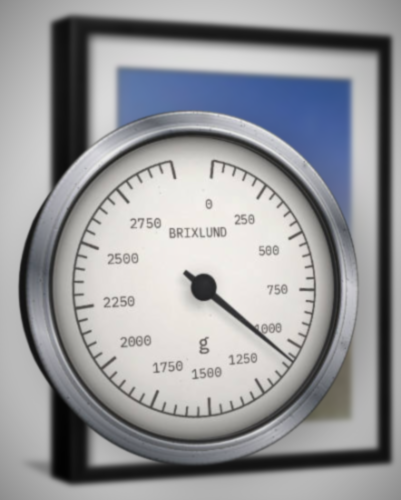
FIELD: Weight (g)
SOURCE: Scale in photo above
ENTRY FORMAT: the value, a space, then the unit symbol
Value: 1075 g
